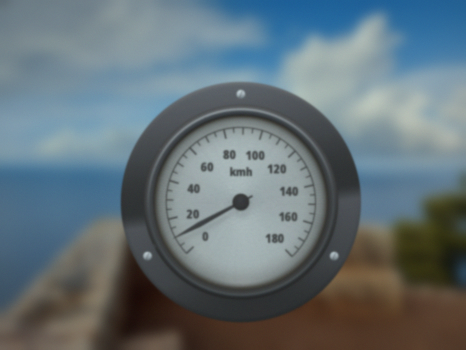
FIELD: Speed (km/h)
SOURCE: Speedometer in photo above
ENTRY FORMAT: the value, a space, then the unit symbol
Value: 10 km/h
